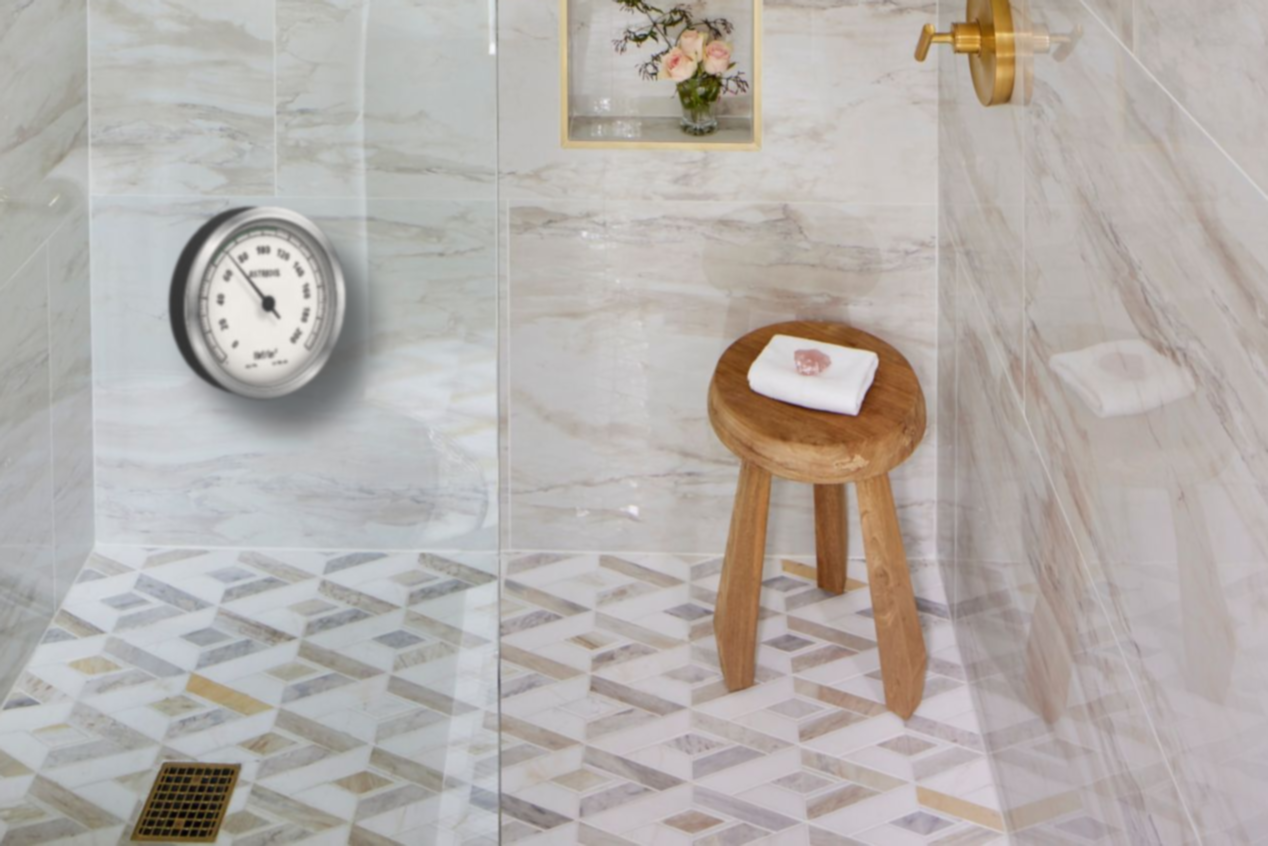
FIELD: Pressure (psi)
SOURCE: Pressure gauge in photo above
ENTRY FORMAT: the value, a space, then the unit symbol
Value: 70 psi
